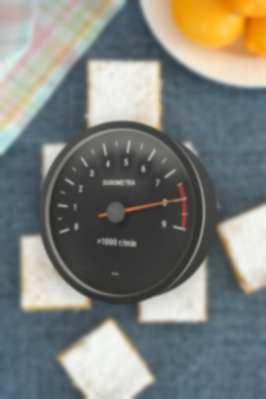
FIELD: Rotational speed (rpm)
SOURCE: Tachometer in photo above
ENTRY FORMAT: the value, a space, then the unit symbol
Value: 8000 rpm
